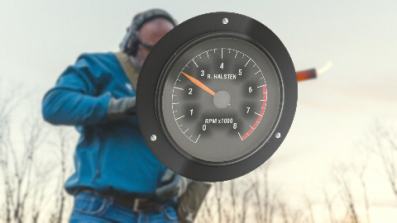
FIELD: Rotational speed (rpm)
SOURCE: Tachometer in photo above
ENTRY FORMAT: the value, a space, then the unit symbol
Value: 2500 rpm
